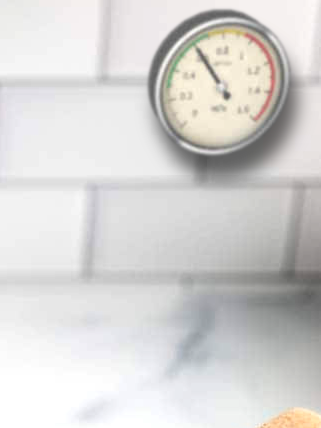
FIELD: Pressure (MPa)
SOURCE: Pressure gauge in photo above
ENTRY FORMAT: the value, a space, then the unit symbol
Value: 0.6 MPa
